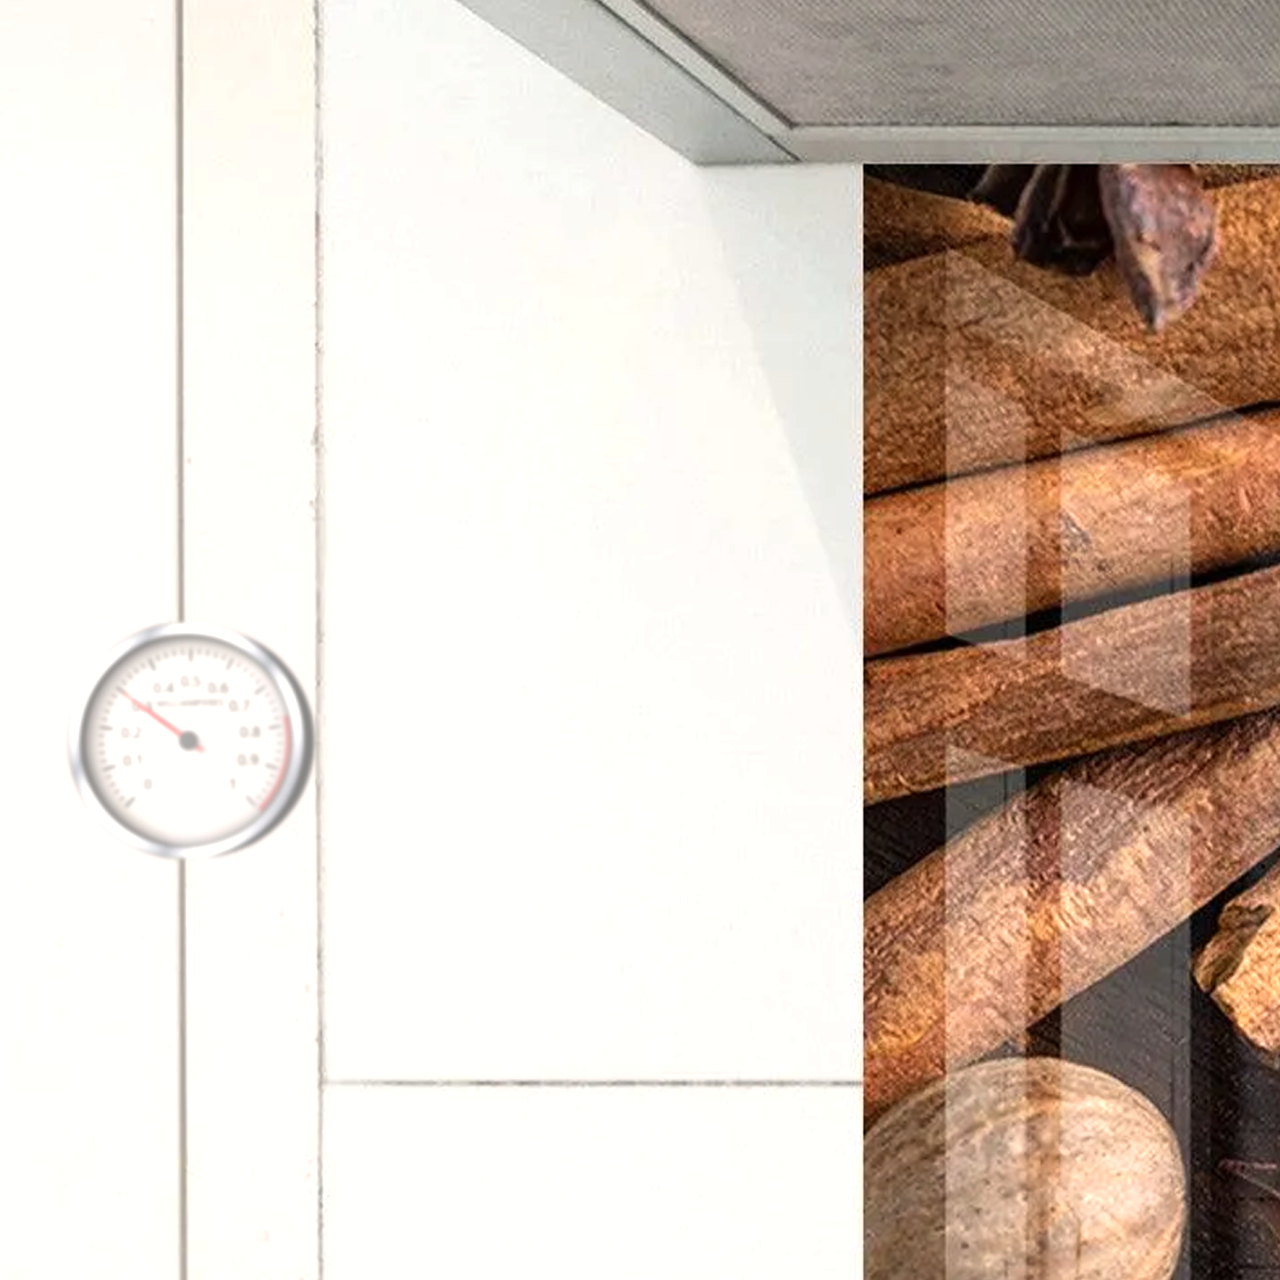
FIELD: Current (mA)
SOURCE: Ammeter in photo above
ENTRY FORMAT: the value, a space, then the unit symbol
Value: 0.3 mA
